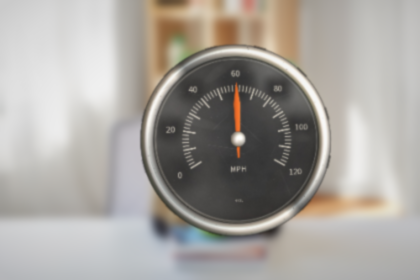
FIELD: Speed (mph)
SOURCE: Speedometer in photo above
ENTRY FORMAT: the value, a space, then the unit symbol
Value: 60 mph
